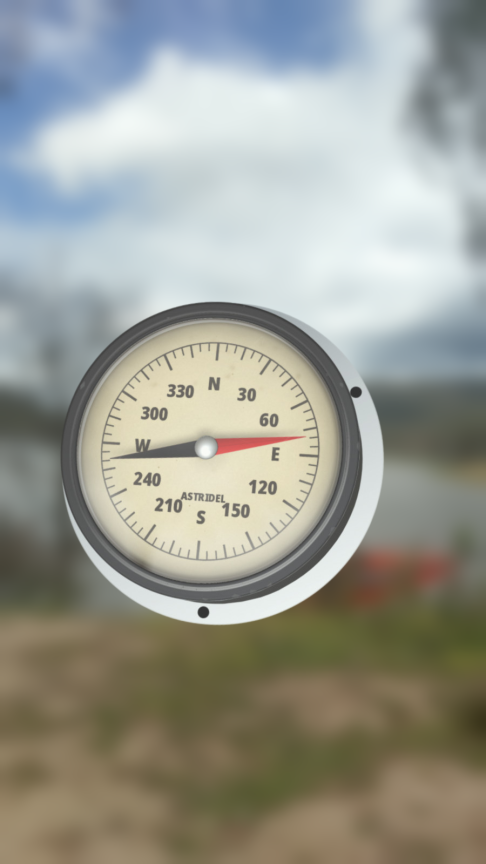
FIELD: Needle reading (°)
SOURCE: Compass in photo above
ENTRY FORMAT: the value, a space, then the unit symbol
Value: 80 °
